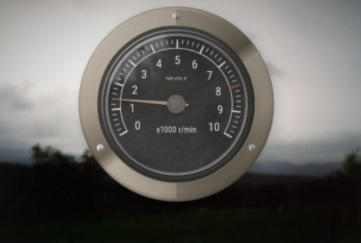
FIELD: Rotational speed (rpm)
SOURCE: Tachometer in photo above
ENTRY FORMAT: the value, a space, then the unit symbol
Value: 1400 rpm
